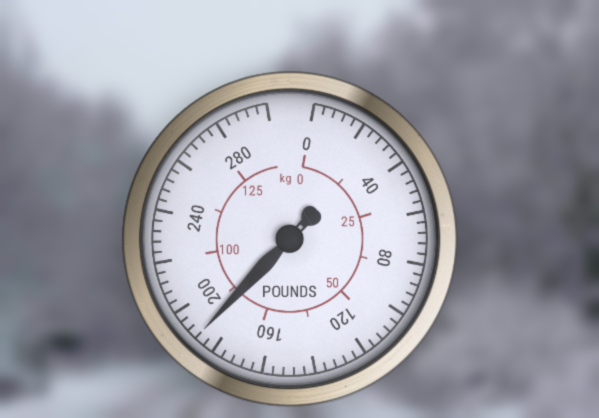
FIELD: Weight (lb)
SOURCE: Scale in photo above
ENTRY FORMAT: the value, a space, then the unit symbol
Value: 188 lb
